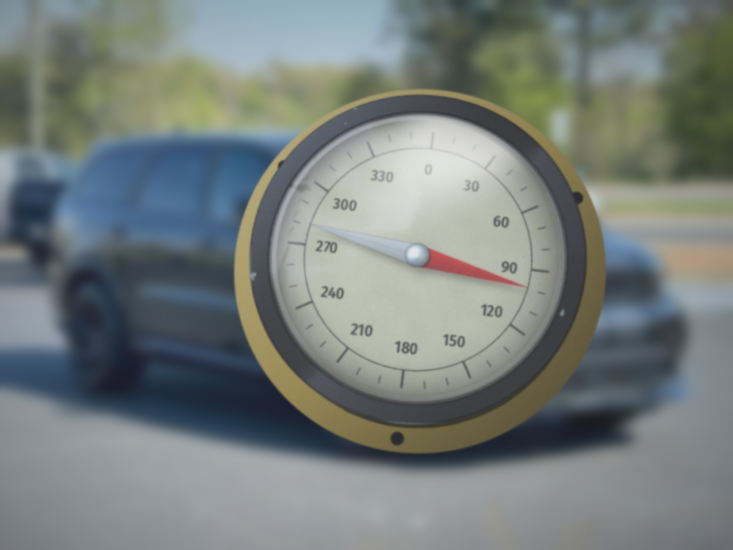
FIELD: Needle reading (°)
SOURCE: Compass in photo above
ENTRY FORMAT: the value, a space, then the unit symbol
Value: 100 °
